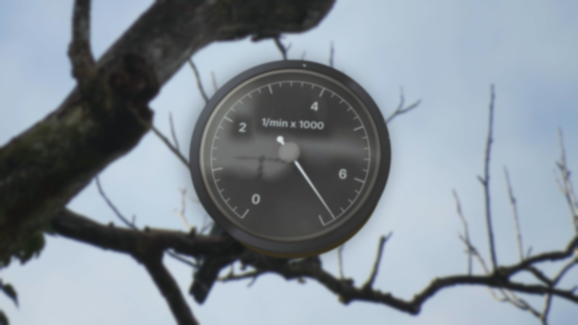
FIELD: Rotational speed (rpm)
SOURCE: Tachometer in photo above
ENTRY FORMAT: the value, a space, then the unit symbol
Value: 6800 rpm
